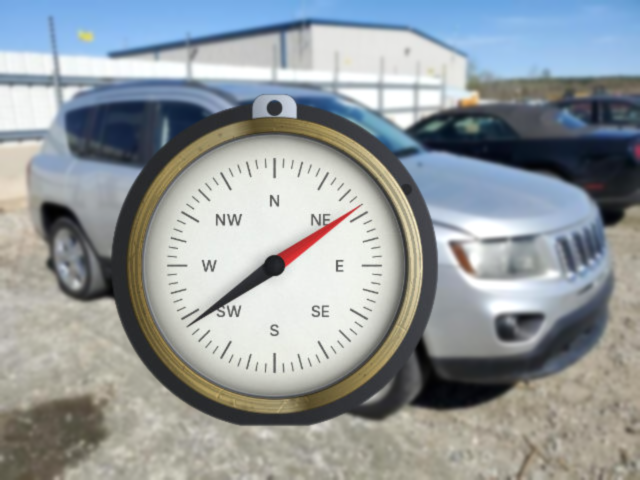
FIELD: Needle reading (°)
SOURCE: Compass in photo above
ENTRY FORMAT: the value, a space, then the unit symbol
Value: 55 °
